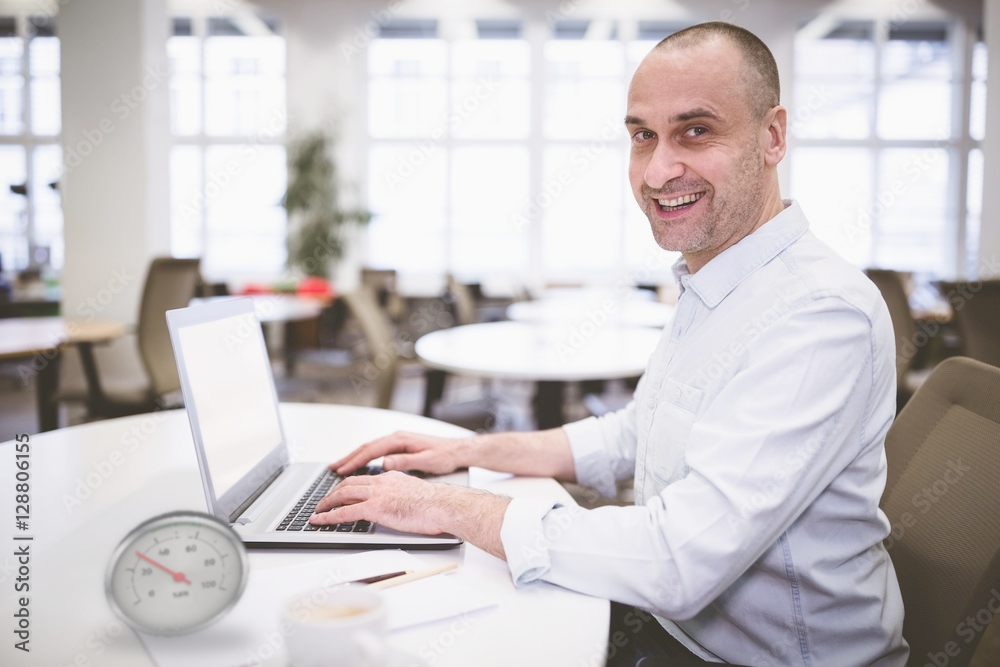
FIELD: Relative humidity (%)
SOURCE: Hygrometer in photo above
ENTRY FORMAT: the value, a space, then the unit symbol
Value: 30 %
